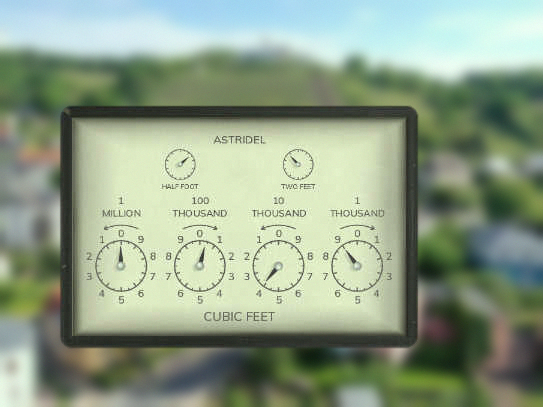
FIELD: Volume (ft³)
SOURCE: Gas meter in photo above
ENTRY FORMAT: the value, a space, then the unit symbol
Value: 3900 ft³
